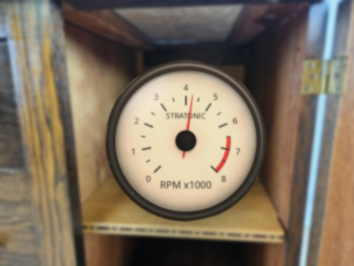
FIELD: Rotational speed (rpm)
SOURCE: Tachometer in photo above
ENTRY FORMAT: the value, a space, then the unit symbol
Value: 4250 rpm
